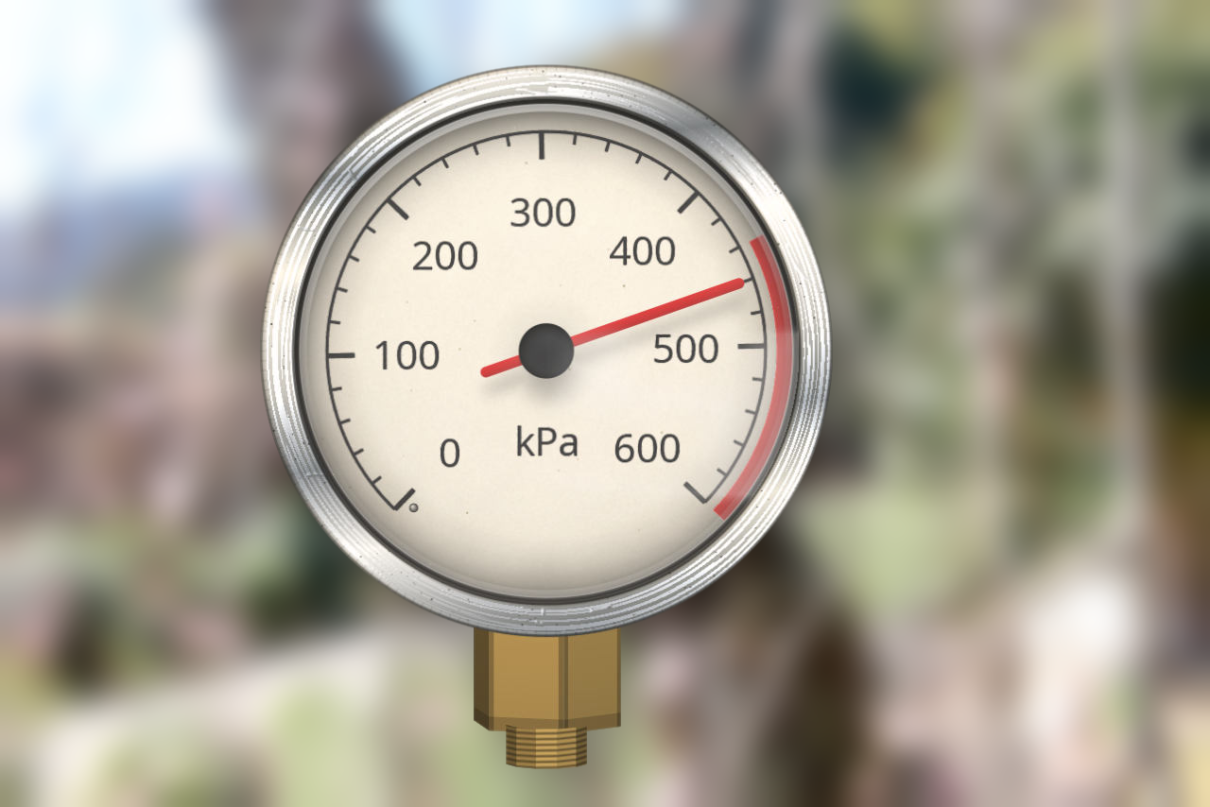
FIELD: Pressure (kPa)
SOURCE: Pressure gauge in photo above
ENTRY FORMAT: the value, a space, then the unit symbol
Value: 460 kPa
